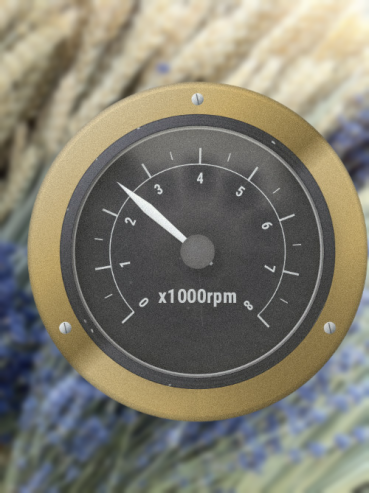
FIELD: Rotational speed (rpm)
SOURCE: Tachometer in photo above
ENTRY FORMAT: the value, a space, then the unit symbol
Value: 2500 rpm
